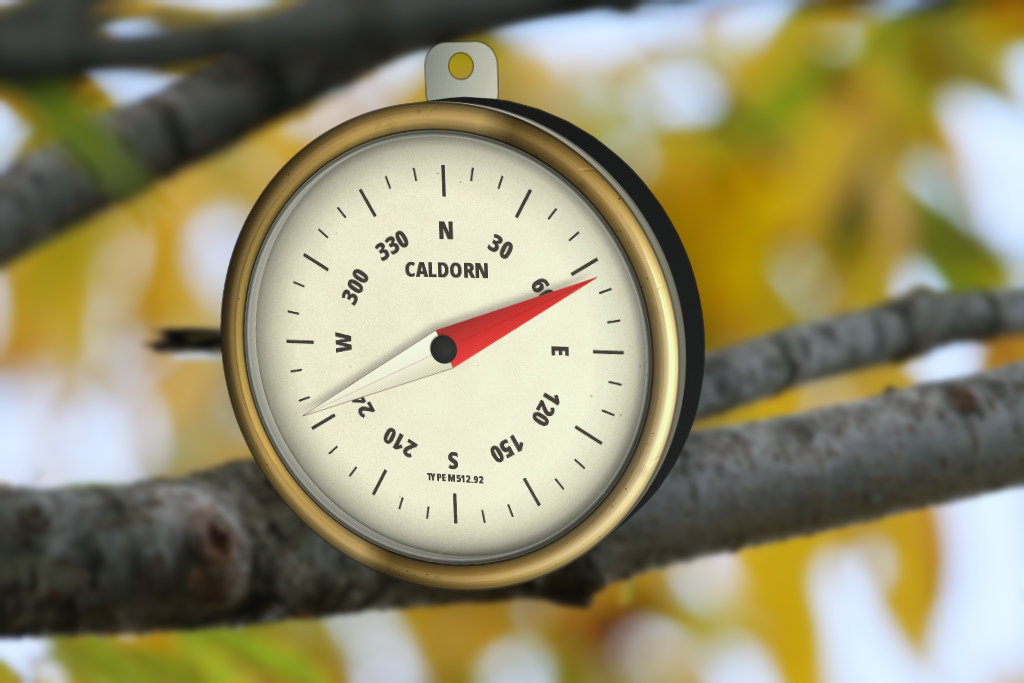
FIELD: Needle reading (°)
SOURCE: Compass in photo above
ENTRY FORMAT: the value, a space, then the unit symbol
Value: 65 °
